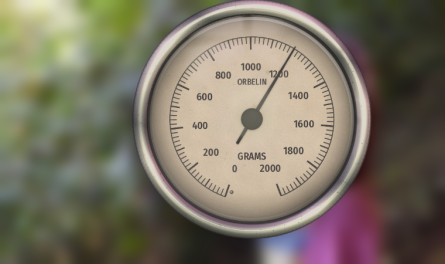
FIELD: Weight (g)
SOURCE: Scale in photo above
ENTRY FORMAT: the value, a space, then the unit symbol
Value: 1200 g
